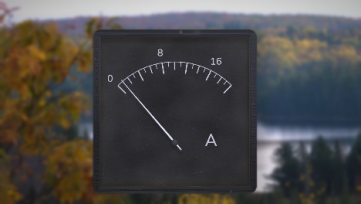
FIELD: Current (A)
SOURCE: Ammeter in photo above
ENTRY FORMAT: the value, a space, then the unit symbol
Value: 1 A
